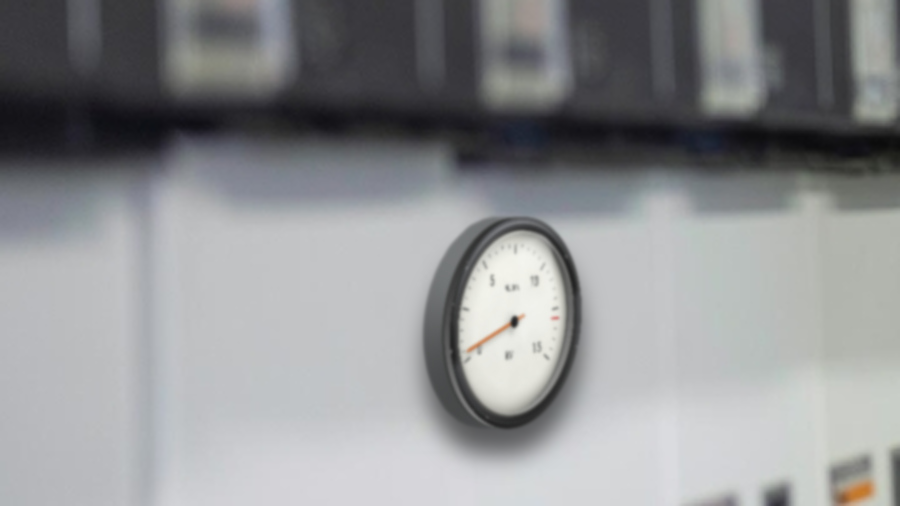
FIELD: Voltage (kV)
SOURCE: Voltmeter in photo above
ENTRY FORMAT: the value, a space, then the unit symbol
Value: 0.5 kV
